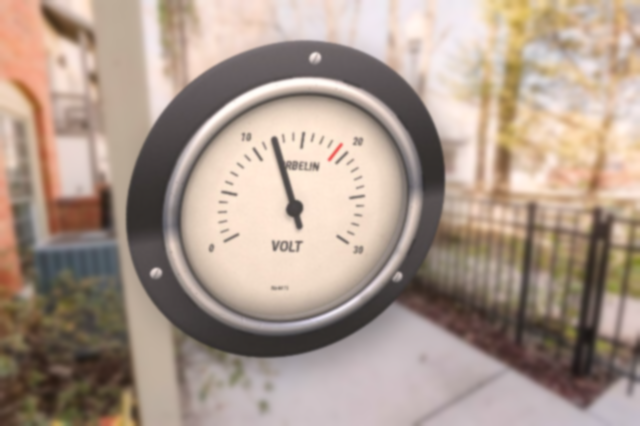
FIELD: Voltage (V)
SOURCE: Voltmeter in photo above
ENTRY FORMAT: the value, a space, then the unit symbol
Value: 12 V
